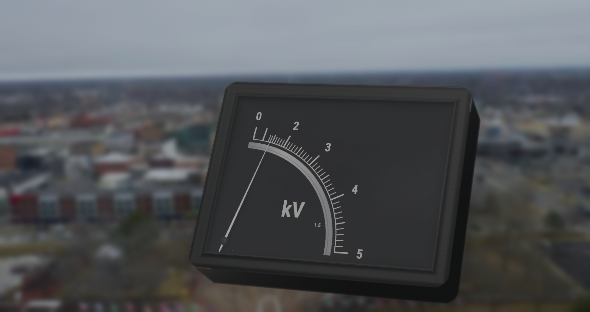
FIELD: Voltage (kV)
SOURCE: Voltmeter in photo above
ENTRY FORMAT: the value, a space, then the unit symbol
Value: 1.5 kV
